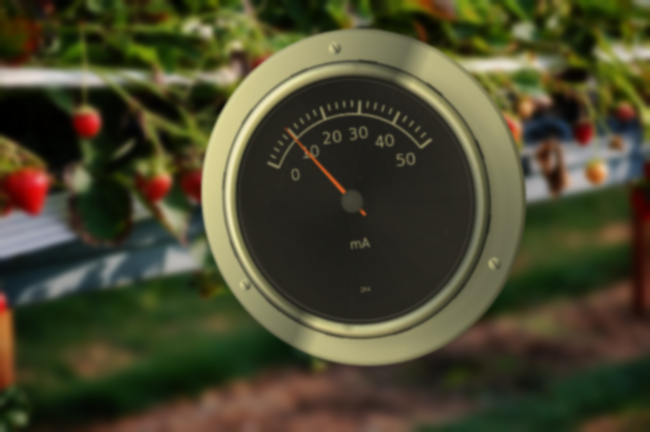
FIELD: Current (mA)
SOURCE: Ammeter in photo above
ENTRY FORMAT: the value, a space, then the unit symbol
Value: 10 mA
